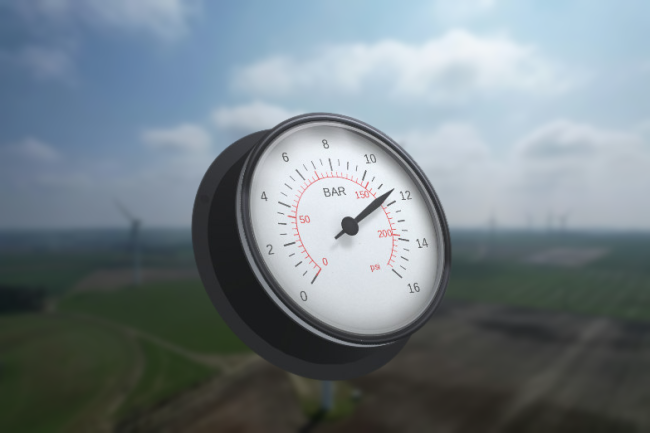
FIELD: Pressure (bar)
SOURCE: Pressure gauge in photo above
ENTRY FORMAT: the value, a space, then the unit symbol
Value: 11.5 bar
